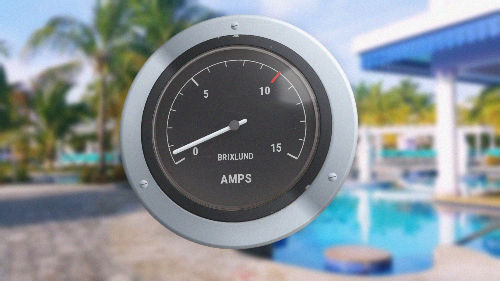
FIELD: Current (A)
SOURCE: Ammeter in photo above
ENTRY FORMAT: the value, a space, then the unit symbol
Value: 0.5 A
